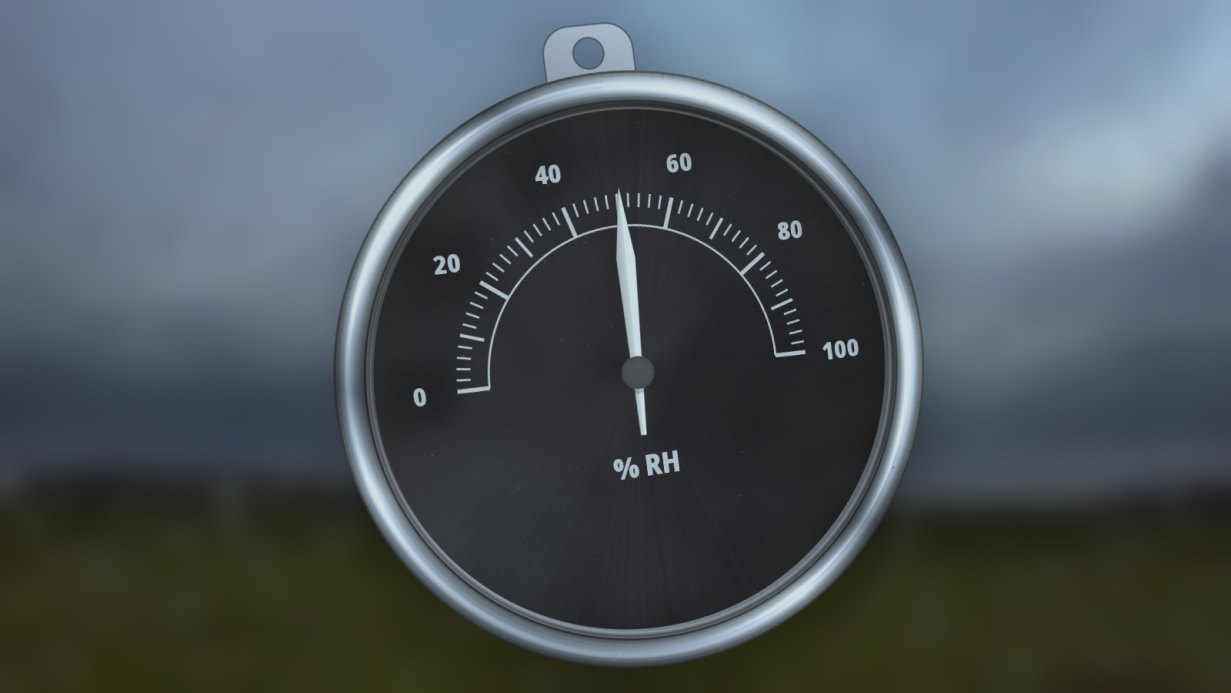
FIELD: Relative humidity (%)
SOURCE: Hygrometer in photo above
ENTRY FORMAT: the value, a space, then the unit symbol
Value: 50 %
